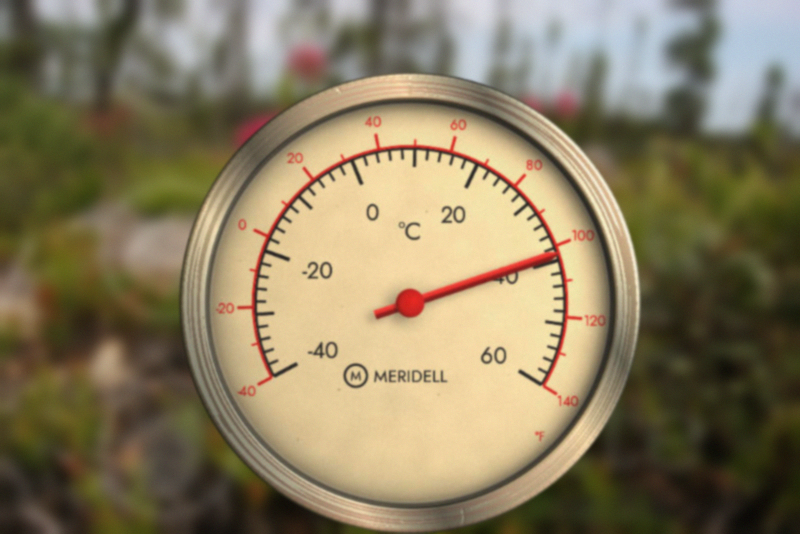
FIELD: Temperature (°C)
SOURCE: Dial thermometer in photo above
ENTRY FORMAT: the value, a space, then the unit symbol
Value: 39 °C
